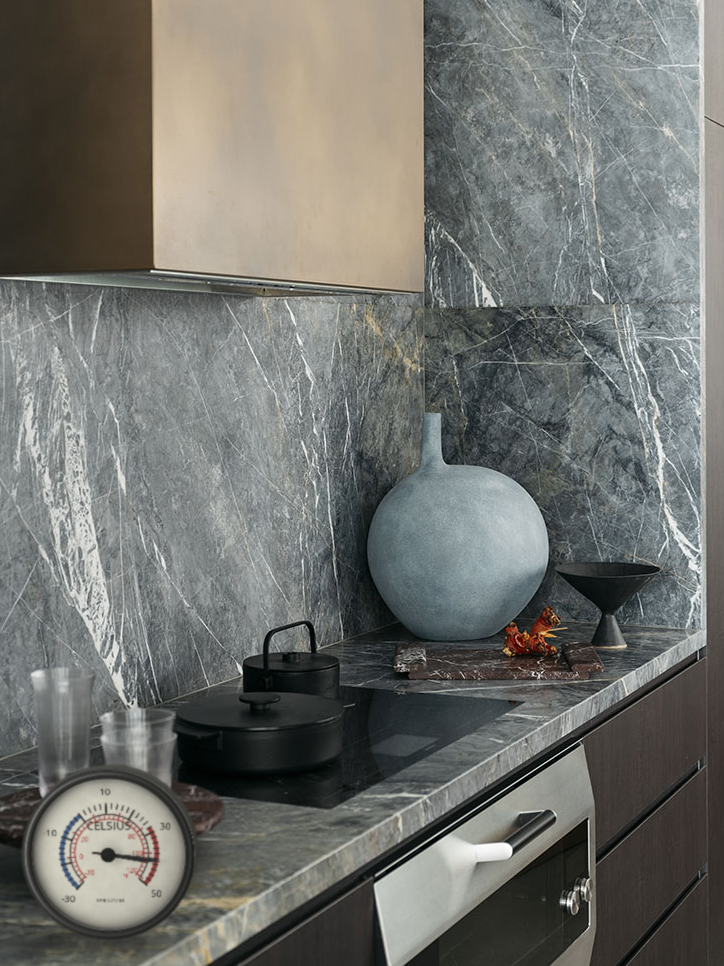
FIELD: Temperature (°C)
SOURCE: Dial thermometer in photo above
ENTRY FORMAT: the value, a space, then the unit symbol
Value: 40 °C
